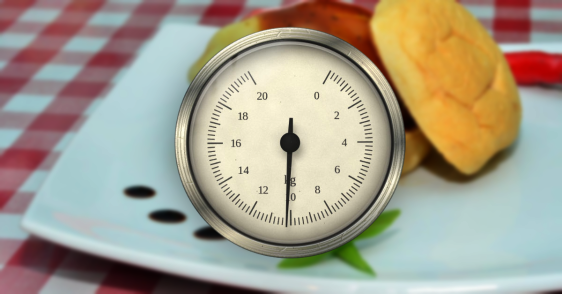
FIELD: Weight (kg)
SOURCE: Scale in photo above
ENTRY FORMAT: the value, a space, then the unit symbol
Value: 10.2 kg
